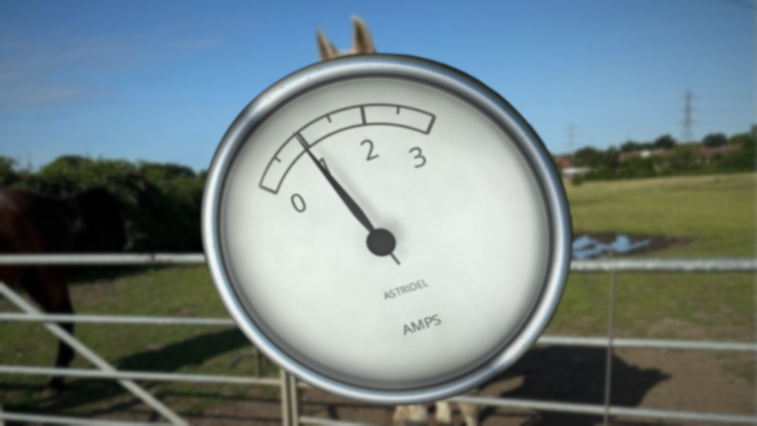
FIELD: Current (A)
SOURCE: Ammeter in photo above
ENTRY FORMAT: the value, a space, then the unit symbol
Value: 1 A
